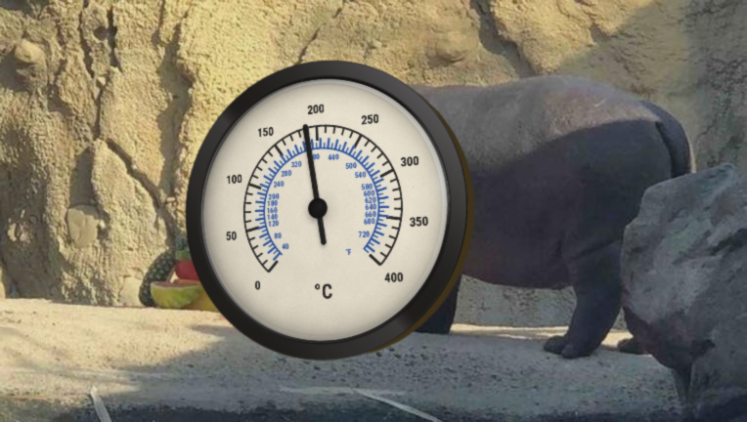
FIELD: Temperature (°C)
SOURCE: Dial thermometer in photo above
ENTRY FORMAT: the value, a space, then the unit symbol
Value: 190 °C
